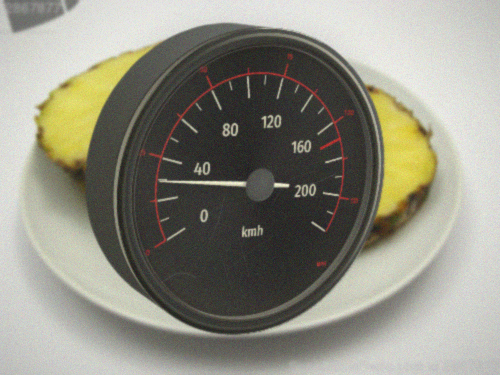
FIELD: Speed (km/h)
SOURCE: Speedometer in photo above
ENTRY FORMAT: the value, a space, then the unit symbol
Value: 30 km/h
